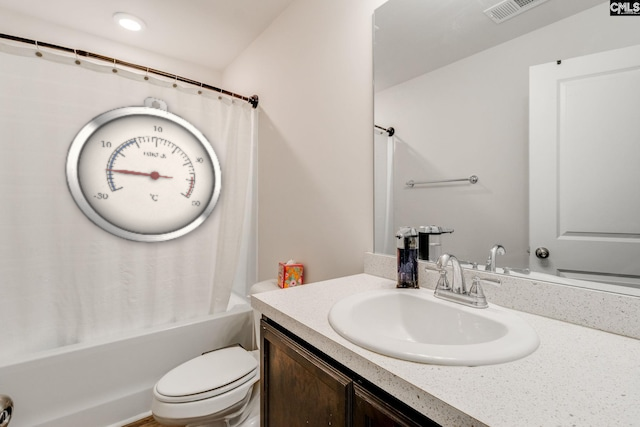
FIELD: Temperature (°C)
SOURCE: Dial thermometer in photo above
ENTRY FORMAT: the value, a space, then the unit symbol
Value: -20 °C
